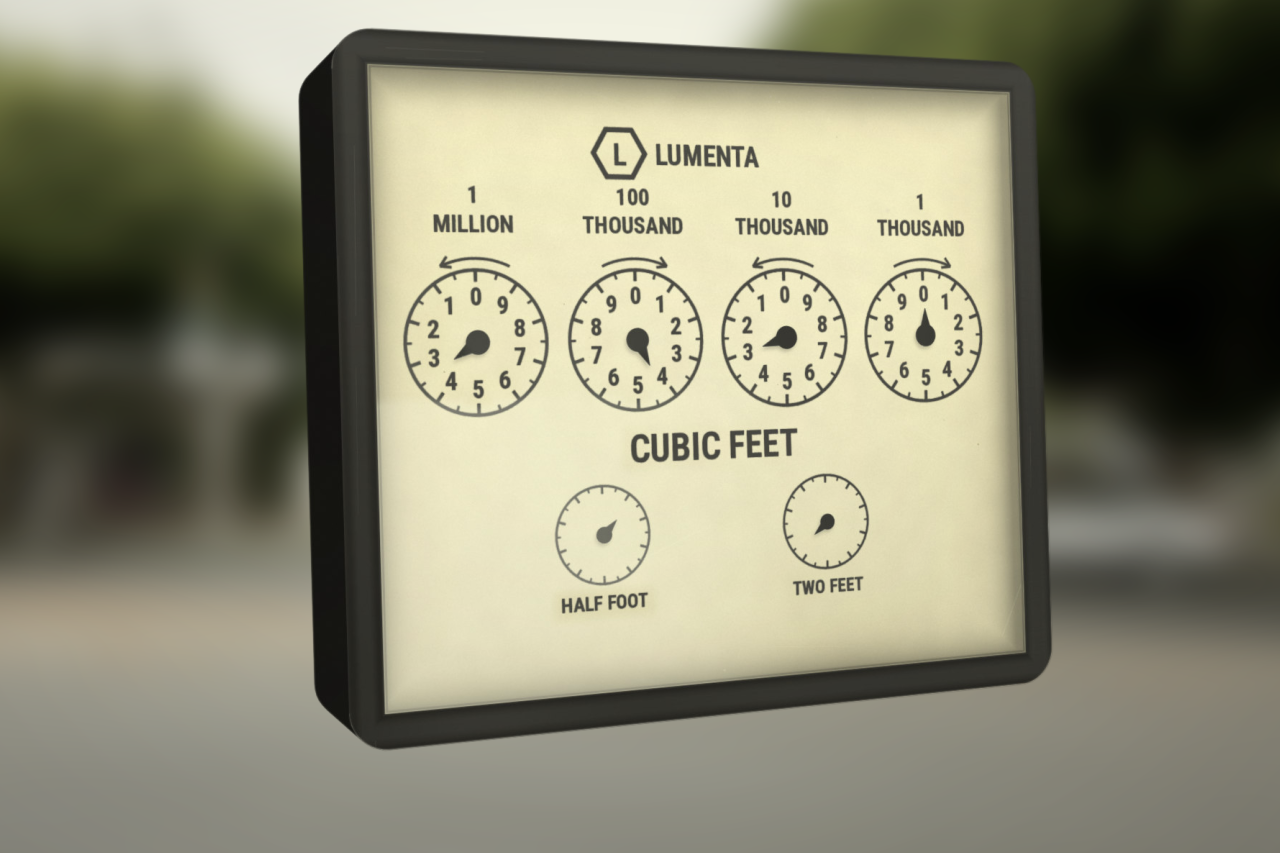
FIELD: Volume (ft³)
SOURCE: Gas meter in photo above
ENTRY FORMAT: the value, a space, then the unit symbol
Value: 343000 ft³
